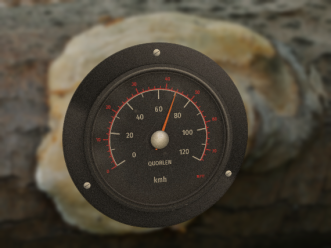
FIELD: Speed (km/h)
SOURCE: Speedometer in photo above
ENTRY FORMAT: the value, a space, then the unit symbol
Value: 70 km/h
